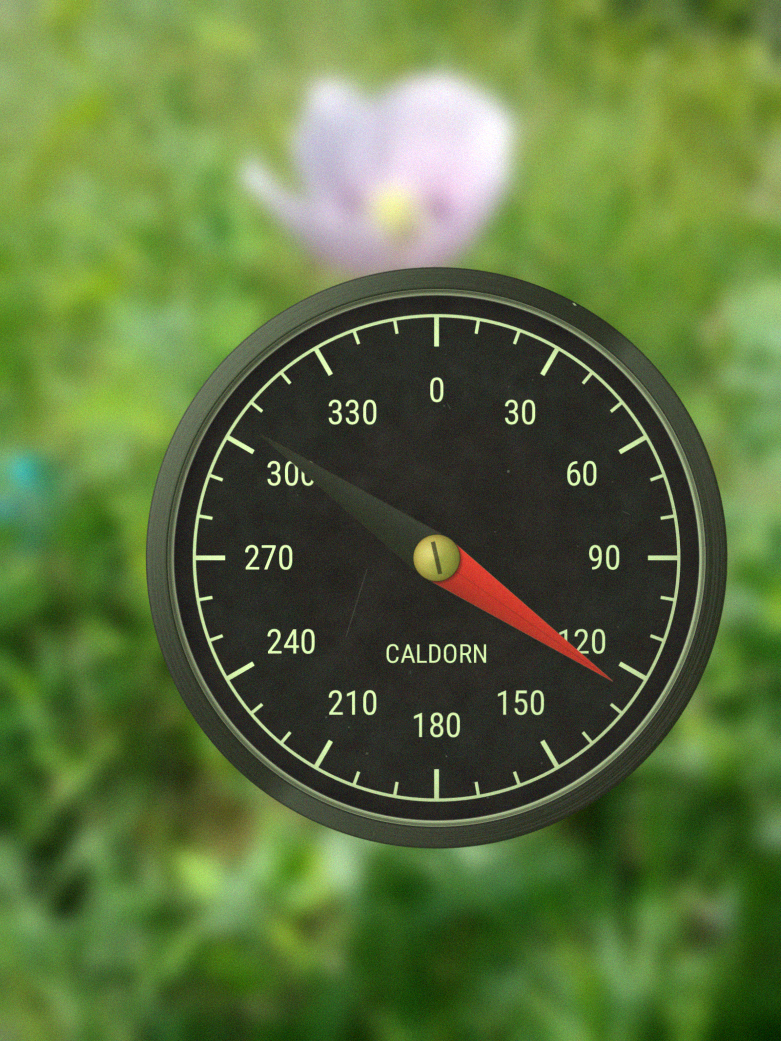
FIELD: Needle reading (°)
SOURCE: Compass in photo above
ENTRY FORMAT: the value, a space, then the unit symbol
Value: 125 °
